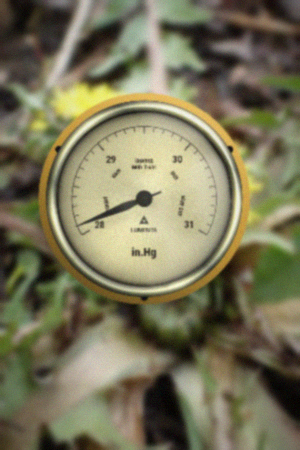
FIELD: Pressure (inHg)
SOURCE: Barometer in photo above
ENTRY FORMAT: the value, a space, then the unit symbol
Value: 28.1 inHg
